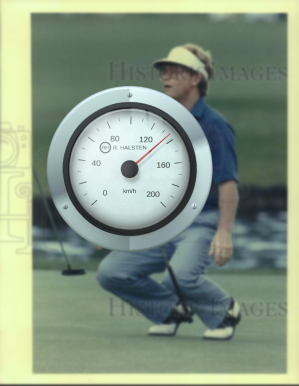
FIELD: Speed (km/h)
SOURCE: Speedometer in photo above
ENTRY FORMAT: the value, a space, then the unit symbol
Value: 135 km/h
